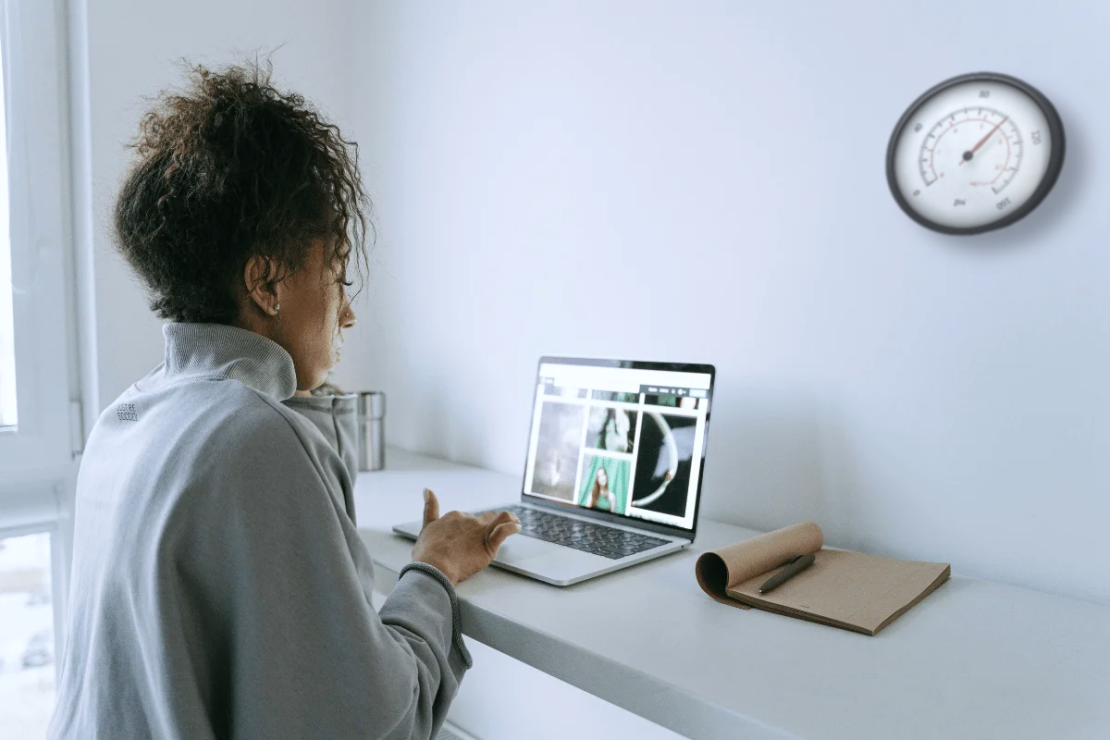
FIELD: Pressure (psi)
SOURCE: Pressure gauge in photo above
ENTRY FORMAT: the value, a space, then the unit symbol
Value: 100 psi
